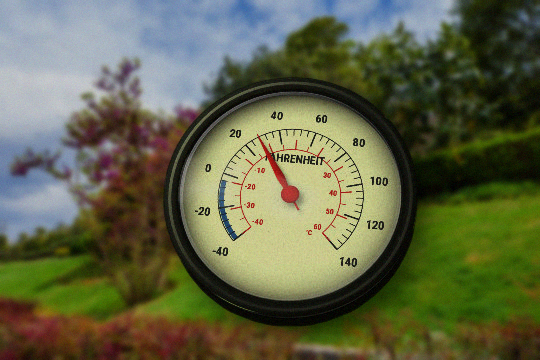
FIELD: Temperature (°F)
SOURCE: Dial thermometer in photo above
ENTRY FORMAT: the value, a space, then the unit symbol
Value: 28 °F
